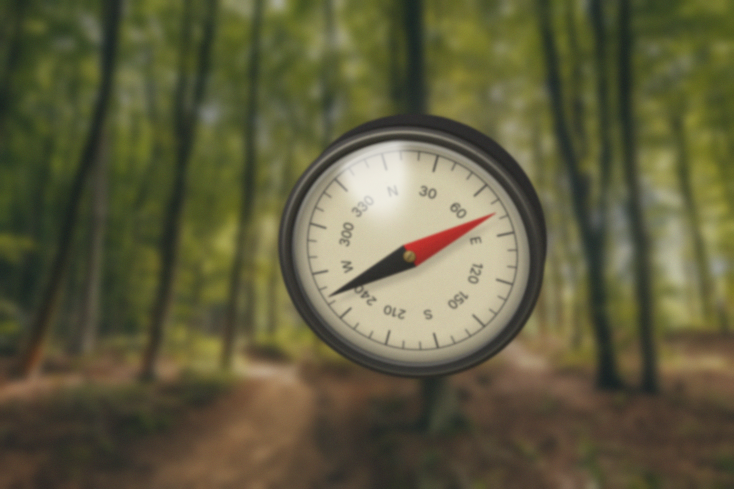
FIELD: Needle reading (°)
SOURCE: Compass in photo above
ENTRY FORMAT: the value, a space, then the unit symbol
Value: 75 °
